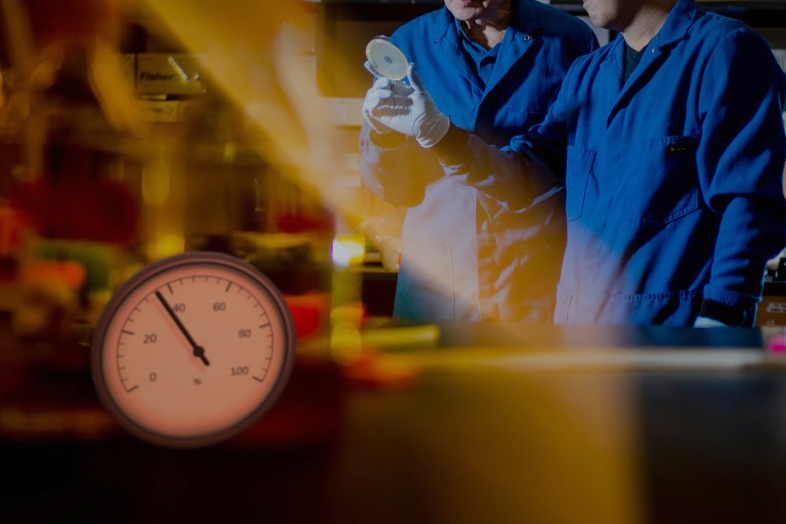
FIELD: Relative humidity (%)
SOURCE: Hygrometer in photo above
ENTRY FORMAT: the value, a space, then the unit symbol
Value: 36 %
